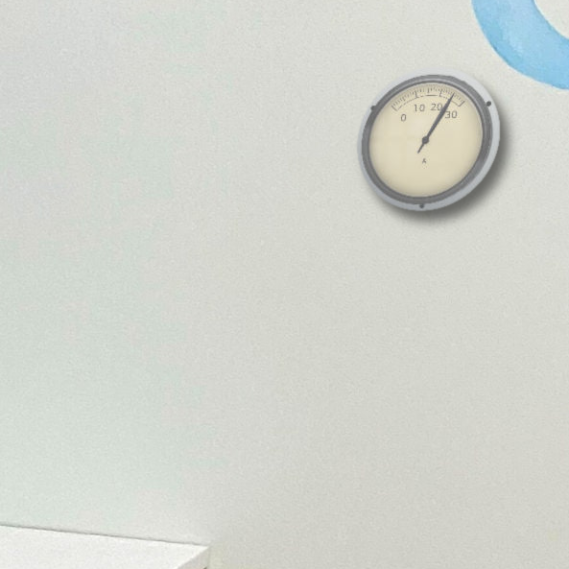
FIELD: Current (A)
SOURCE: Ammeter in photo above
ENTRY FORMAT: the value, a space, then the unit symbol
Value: 25 A
